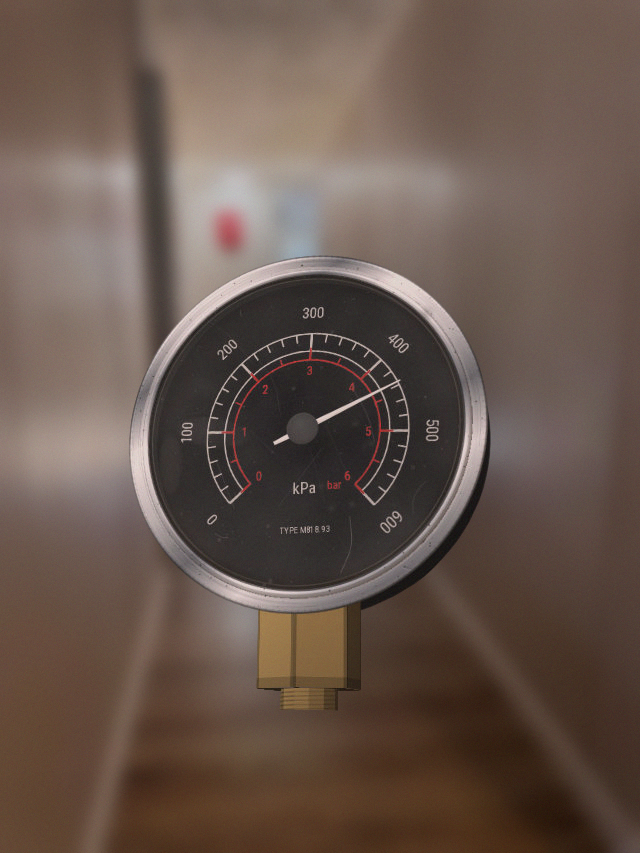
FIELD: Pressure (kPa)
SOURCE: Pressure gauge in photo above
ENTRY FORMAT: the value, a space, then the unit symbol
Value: 440 kPa
